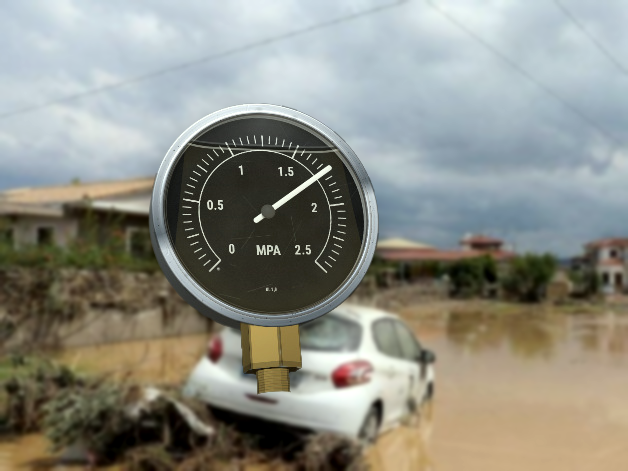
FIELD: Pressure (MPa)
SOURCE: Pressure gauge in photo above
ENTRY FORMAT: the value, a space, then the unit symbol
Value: 1.75 MPa
